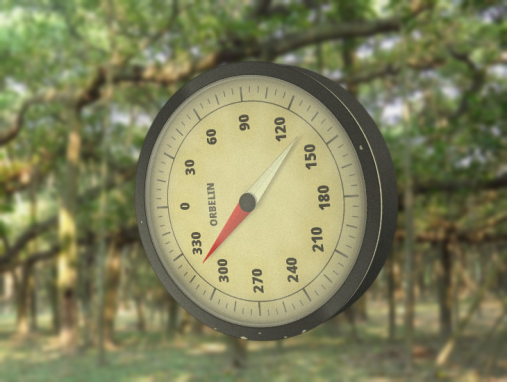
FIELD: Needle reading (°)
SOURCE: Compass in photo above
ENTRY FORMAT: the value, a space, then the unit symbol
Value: 315 °
